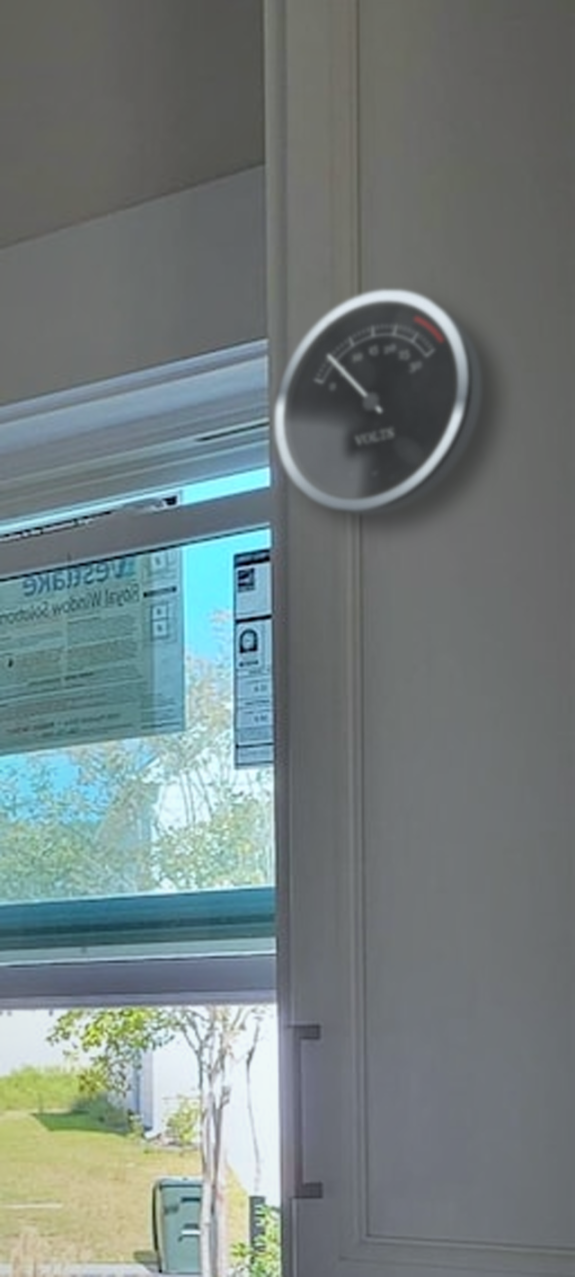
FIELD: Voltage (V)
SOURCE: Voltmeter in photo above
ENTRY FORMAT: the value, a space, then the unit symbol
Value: 5 V
